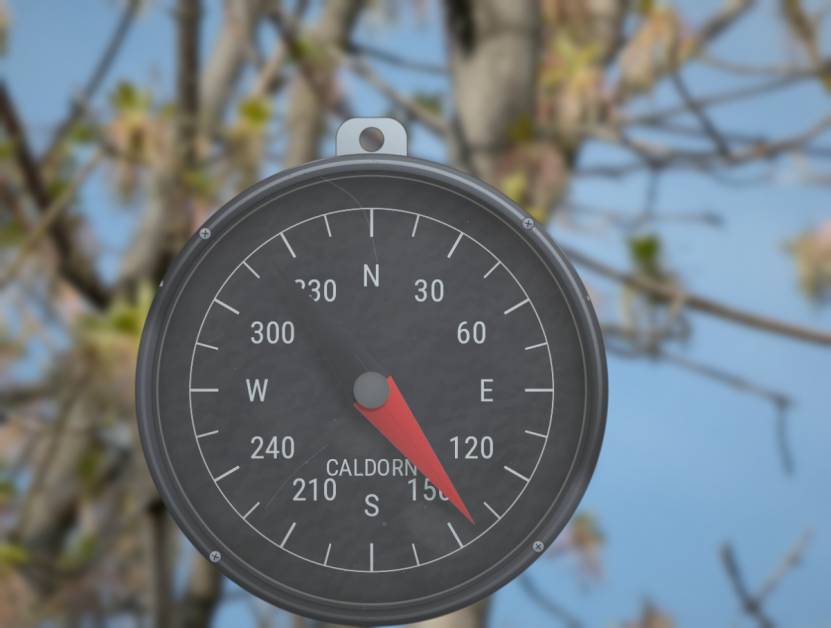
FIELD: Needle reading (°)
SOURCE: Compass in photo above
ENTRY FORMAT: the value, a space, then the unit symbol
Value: 142.5 °
